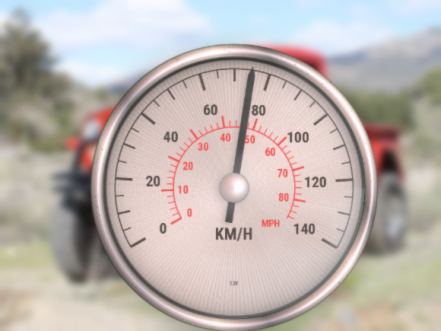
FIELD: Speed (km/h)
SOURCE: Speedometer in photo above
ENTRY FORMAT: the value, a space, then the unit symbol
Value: 75 km/h
